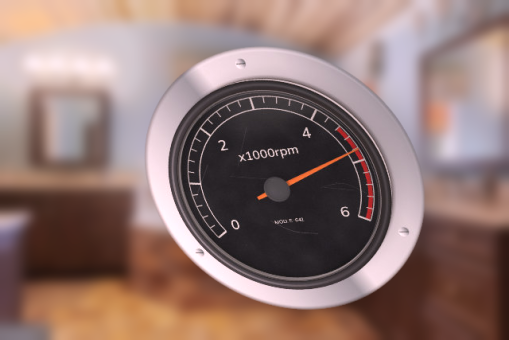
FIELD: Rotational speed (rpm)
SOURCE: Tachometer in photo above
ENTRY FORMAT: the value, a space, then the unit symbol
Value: 4800 rpm
